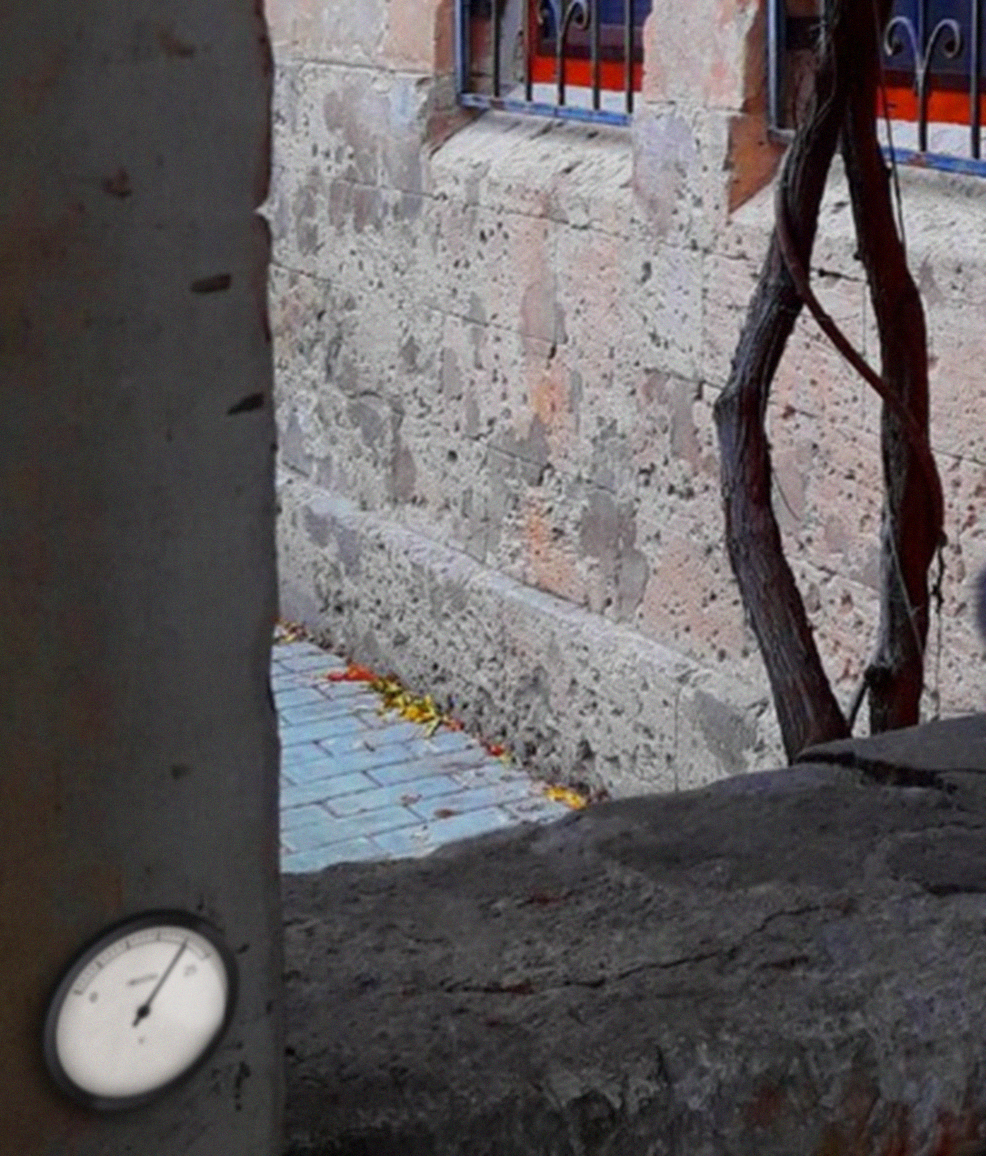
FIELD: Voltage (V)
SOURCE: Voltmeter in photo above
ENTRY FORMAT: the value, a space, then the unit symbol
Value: 20 V
